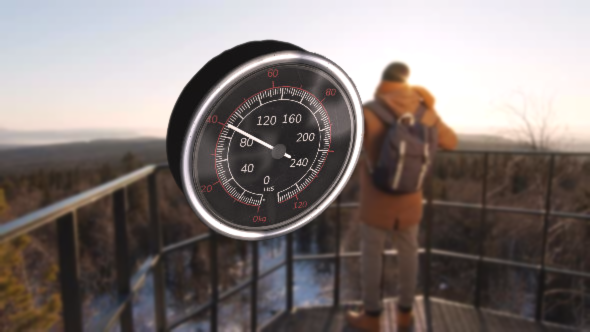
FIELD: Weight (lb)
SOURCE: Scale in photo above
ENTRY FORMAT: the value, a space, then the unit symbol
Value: 90 lb
